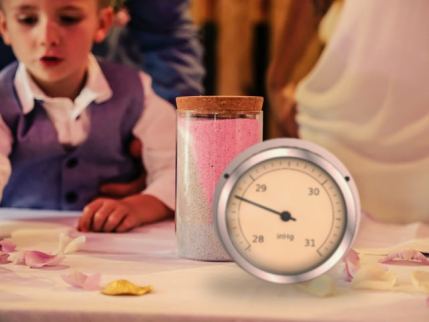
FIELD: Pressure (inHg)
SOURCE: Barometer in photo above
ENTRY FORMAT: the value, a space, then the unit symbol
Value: 28.7 inHg
